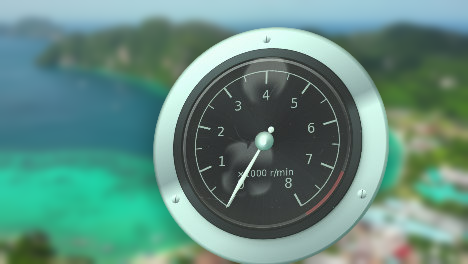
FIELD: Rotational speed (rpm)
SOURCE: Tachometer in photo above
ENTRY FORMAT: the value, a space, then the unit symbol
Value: 0 rpm
